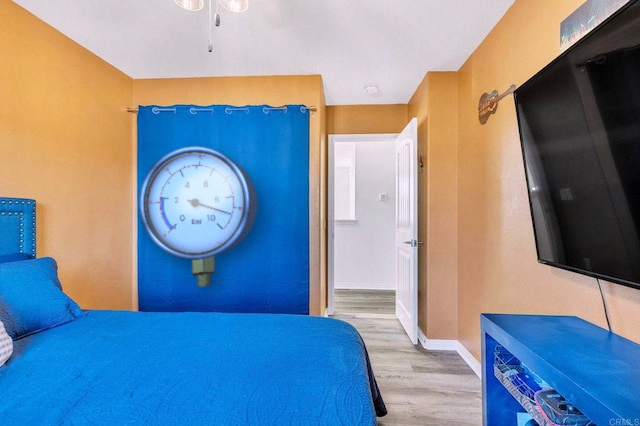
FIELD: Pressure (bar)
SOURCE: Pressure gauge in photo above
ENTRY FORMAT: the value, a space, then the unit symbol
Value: 9 bar
